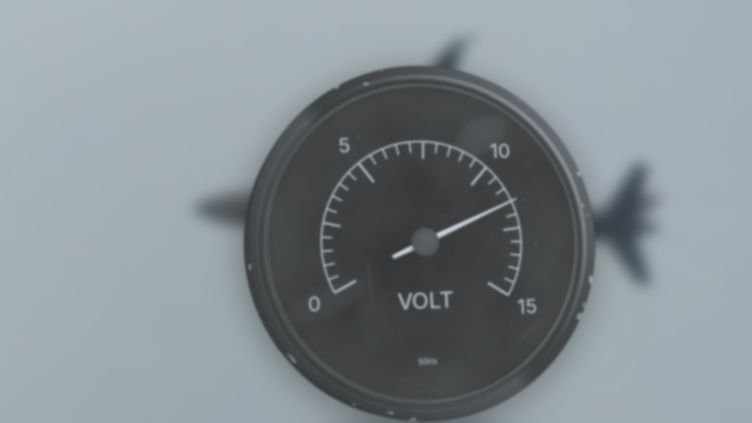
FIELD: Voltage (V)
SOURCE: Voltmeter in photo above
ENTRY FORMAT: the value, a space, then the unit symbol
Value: 11.5 V
